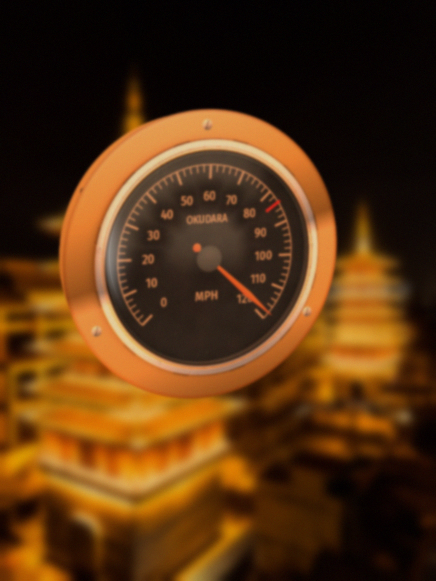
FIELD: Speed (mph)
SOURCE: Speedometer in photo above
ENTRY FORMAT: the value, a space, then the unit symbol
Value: 118 mph
